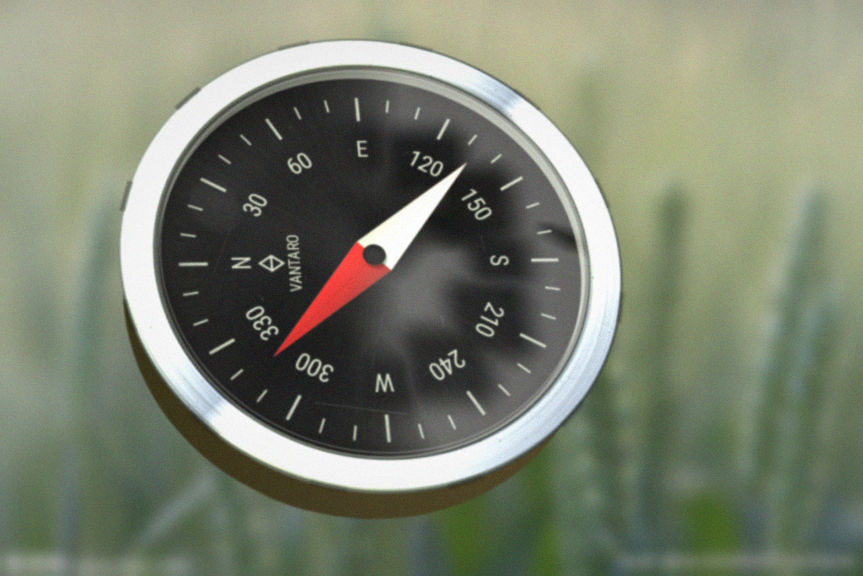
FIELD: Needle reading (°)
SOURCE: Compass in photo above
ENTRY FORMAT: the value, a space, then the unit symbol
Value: 315 °
